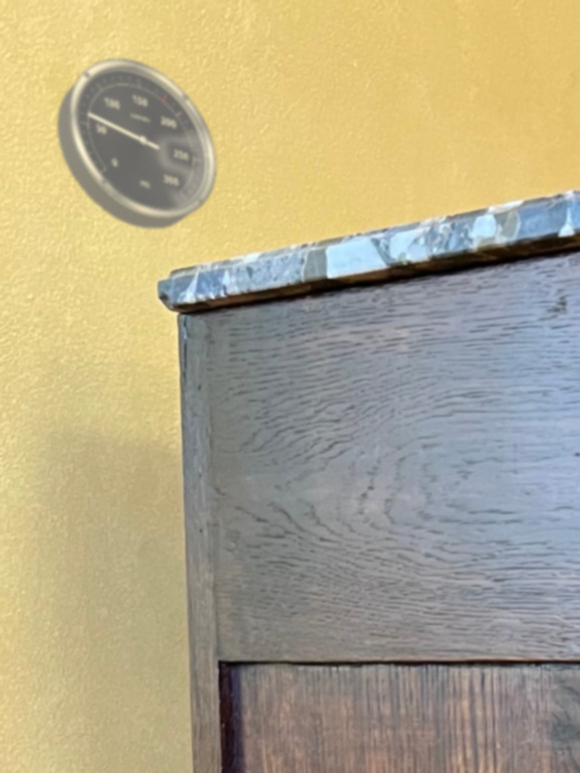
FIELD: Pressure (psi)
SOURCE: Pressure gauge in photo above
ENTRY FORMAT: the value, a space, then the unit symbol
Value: 60 psi
